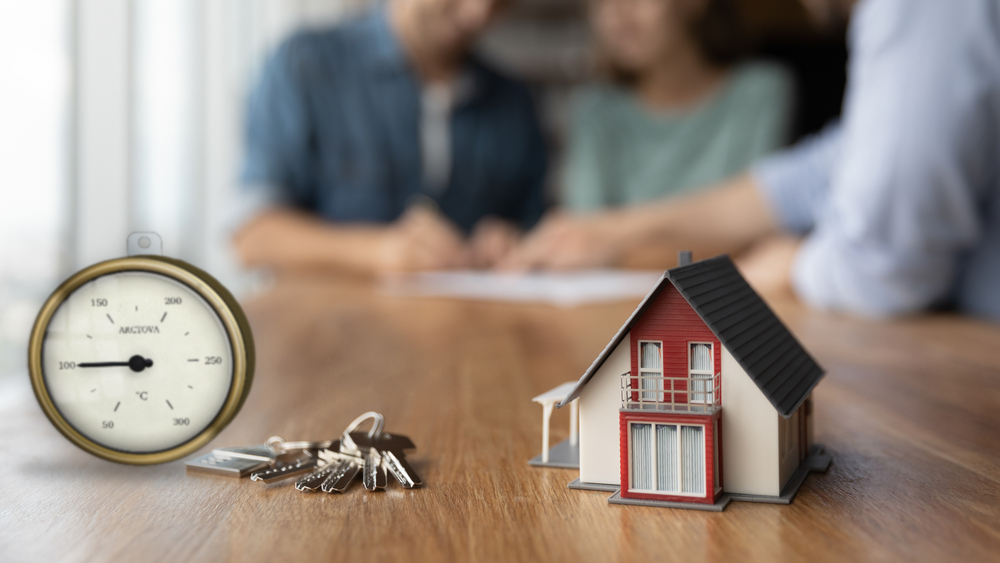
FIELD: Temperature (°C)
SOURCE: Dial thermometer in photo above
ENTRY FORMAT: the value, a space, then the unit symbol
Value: 100 °C
